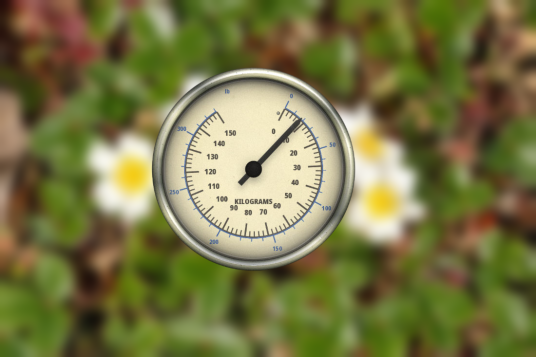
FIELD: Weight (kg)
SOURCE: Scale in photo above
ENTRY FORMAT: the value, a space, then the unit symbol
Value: 8 kg
